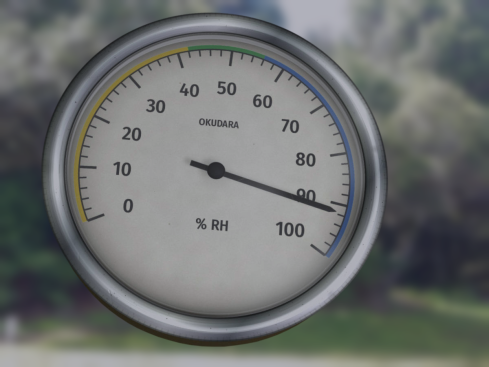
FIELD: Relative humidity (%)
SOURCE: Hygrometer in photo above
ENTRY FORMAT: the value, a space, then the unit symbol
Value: 92 %
